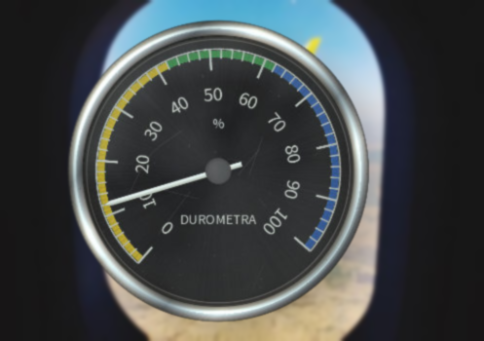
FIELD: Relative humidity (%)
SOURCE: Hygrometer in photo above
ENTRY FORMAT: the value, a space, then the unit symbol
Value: 12 %
